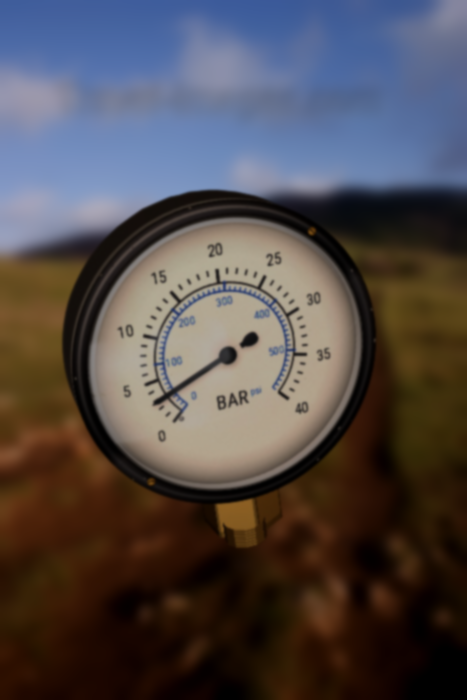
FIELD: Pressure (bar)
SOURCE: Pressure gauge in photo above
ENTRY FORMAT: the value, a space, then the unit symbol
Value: 3 bar
